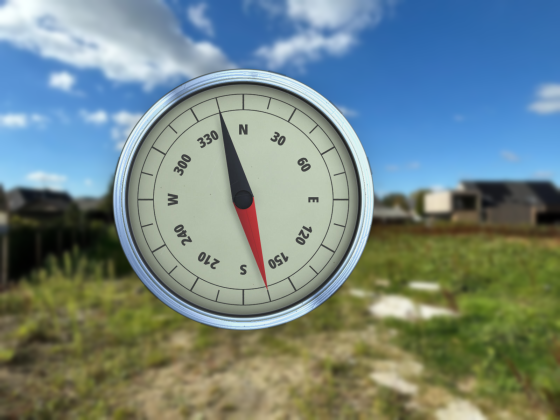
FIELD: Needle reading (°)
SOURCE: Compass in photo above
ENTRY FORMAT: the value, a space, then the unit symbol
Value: 165 °
